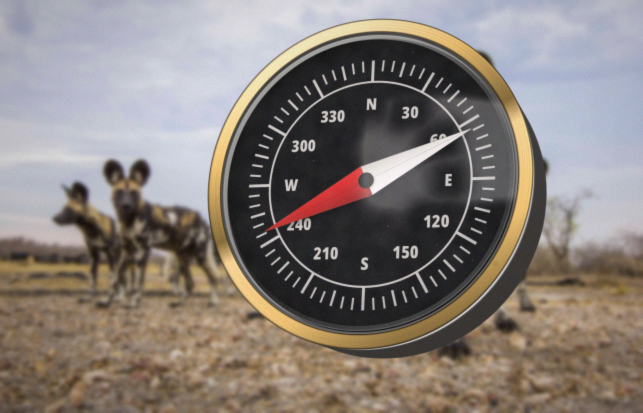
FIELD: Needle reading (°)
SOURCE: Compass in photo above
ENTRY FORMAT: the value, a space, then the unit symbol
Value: 245 °
